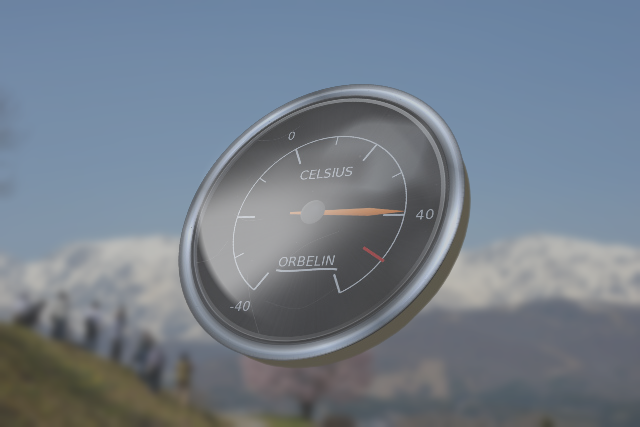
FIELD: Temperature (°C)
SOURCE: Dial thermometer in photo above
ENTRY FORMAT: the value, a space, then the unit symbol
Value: 40 °C
